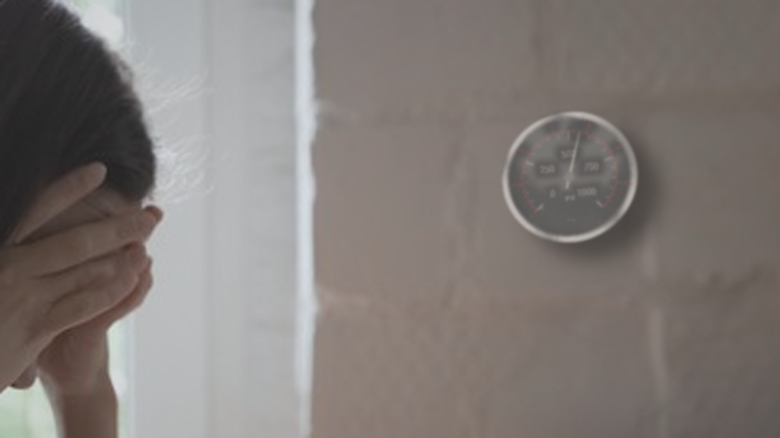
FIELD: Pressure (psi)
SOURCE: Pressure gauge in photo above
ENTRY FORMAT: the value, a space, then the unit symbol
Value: 550 psi
